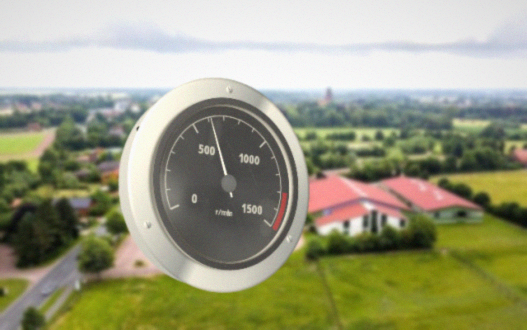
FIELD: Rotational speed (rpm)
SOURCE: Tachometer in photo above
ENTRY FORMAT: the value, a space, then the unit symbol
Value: 600 rpm
